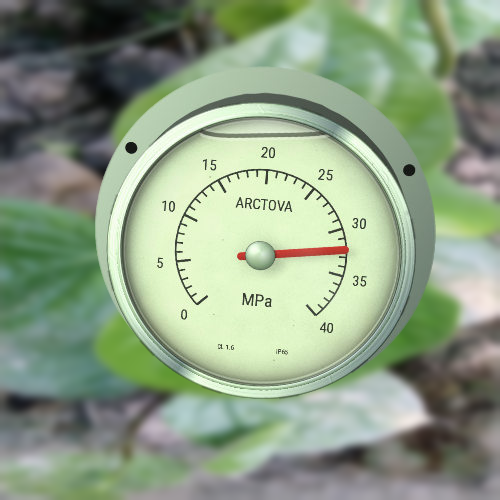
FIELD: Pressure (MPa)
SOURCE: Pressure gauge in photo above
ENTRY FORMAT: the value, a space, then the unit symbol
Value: 32 MPa
